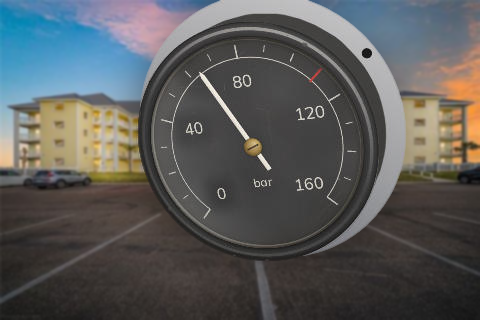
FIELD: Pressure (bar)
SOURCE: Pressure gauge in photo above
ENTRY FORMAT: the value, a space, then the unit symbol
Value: 65 bar
